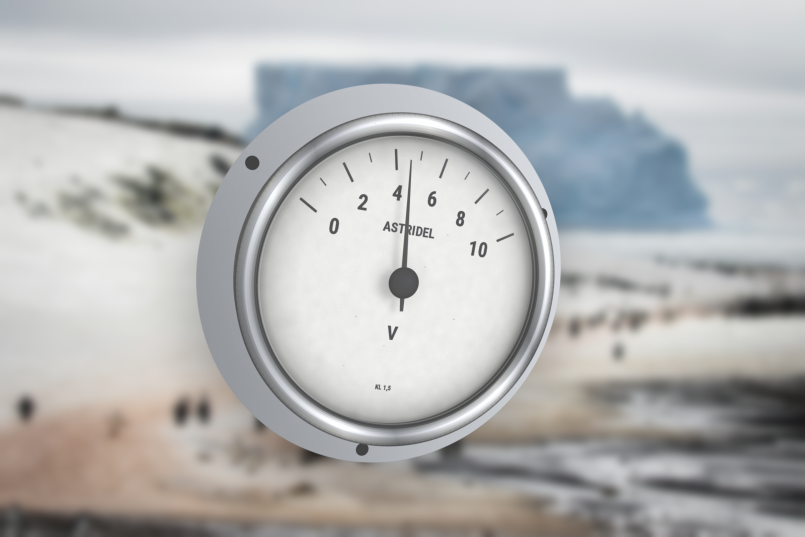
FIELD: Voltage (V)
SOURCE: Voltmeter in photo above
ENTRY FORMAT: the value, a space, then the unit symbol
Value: 4.5 V
